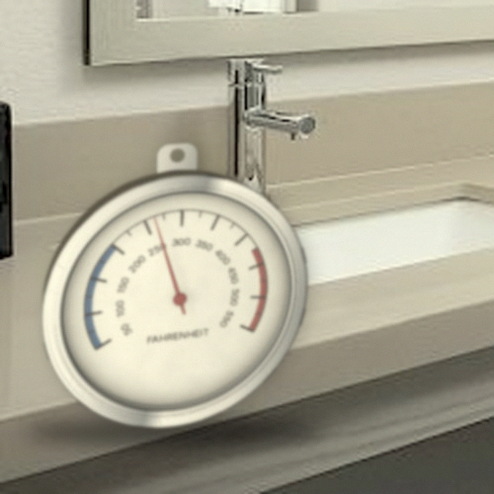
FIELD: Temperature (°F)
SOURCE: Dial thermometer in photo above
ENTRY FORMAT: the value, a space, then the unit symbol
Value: 262.5 °F
